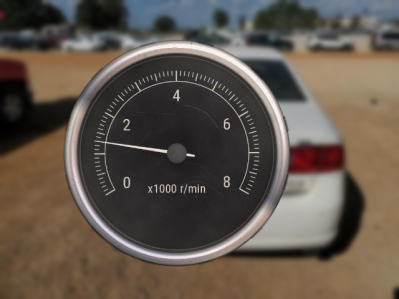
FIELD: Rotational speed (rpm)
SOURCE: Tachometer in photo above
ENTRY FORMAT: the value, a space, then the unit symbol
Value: 1300 rpm
